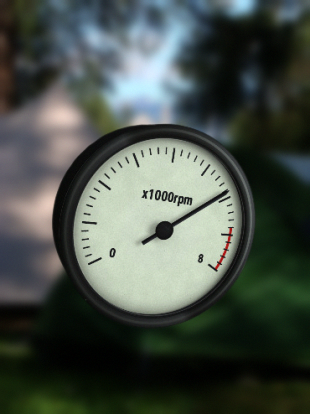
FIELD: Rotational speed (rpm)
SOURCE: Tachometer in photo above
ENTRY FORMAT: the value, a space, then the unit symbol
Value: 5800 rpm
